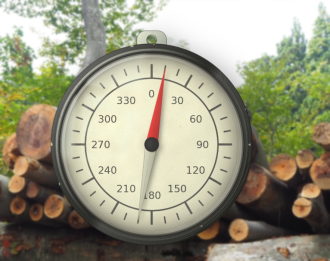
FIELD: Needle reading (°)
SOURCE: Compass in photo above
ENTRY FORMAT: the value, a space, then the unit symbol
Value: 10 °
